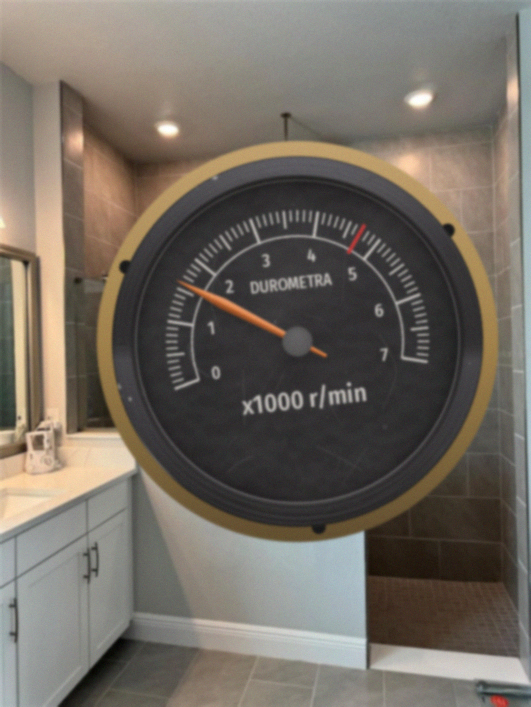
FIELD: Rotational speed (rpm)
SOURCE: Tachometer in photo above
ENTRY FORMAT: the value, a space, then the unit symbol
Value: 1600 rpm
